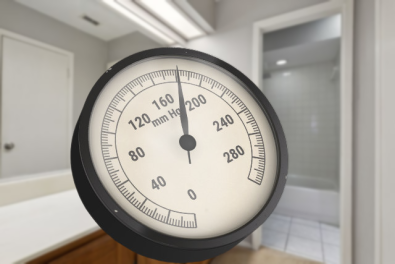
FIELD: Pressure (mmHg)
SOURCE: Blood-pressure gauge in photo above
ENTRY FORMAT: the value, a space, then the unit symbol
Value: 180 mmHg
